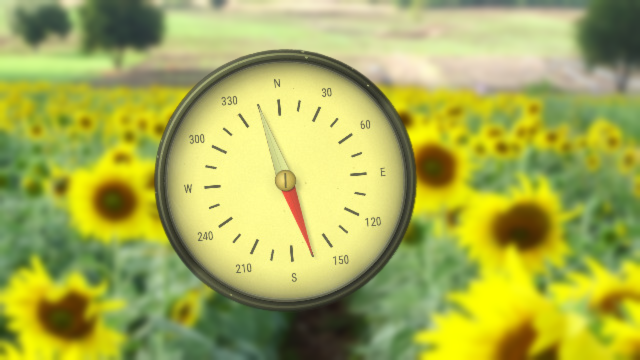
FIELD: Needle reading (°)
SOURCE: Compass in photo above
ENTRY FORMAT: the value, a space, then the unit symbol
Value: 165 °
